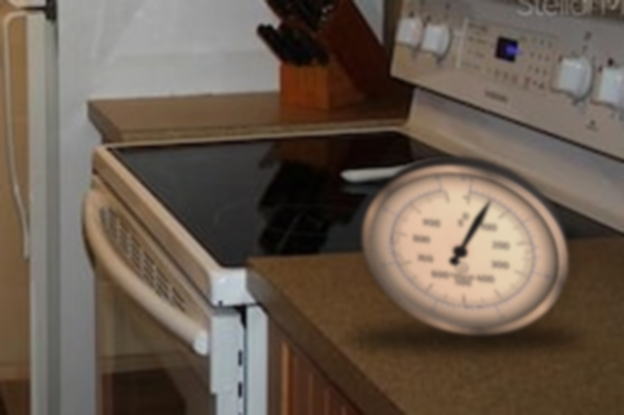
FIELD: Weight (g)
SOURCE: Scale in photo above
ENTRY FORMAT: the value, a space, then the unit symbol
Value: 50 g
